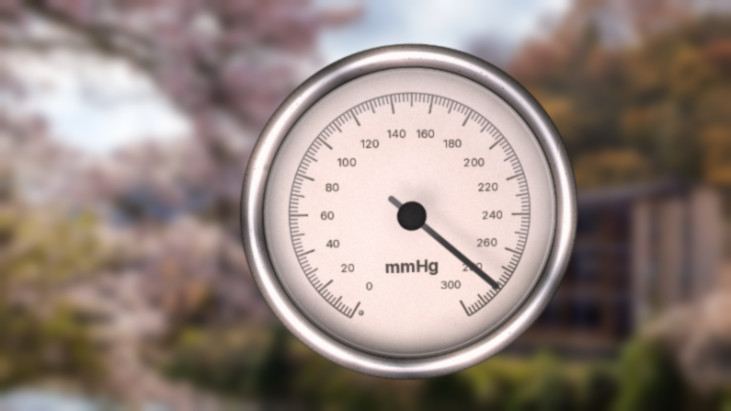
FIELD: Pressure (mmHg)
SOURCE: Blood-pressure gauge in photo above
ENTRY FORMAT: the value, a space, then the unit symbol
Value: 280 mmHg
